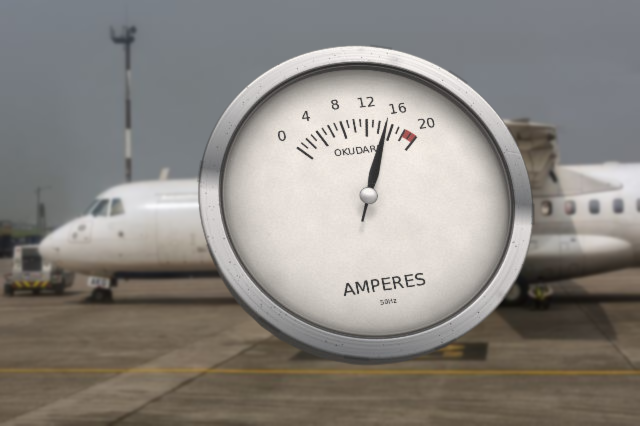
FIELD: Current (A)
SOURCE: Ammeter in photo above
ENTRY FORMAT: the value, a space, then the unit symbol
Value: 15 A
